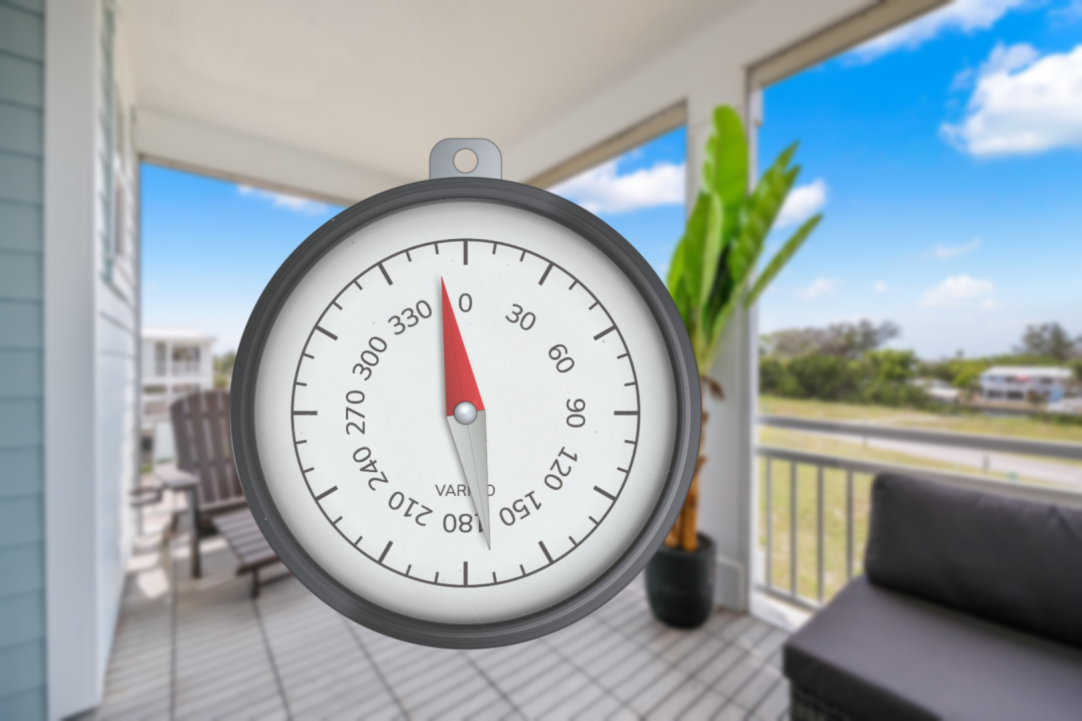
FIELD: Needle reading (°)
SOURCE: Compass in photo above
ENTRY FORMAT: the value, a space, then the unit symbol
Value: 350 °
